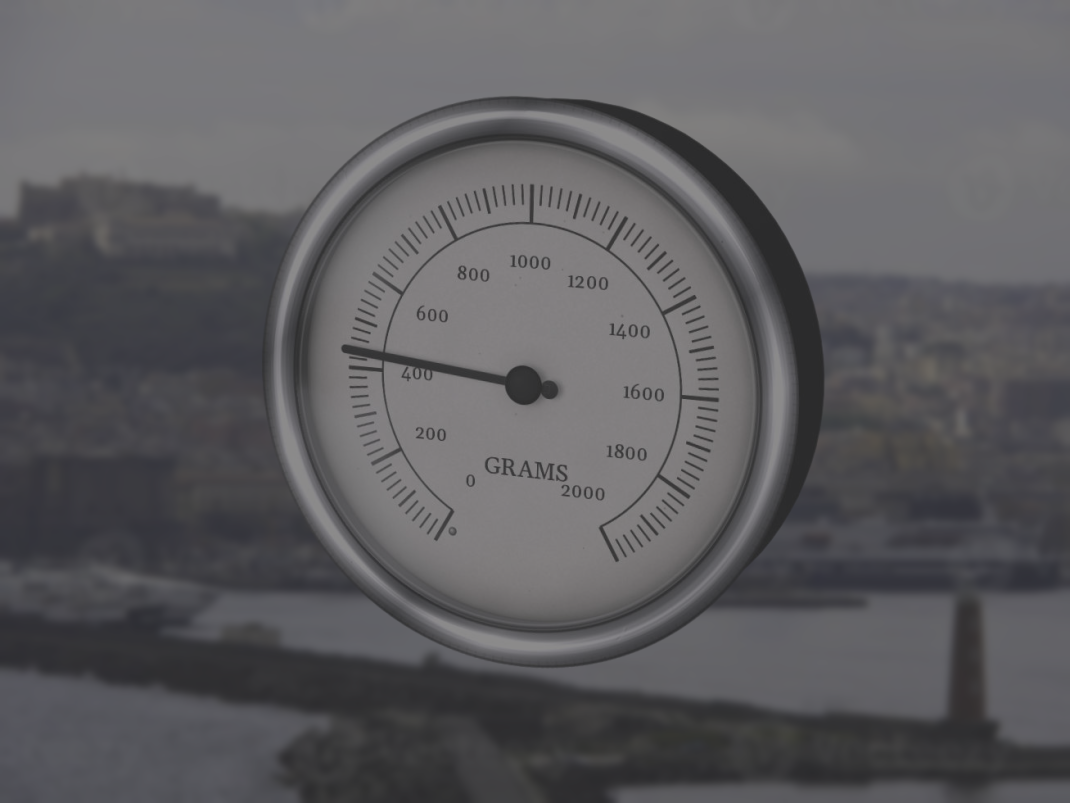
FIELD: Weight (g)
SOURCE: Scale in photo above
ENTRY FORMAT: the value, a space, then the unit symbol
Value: 440 g
